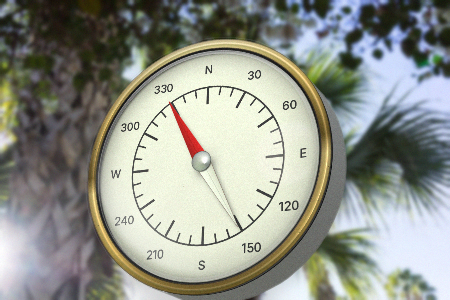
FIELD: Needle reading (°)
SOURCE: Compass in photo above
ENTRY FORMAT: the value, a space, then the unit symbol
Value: 330 °
